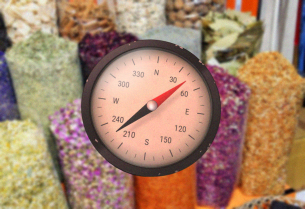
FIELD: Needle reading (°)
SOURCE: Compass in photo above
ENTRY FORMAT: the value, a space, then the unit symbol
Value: 45 °
